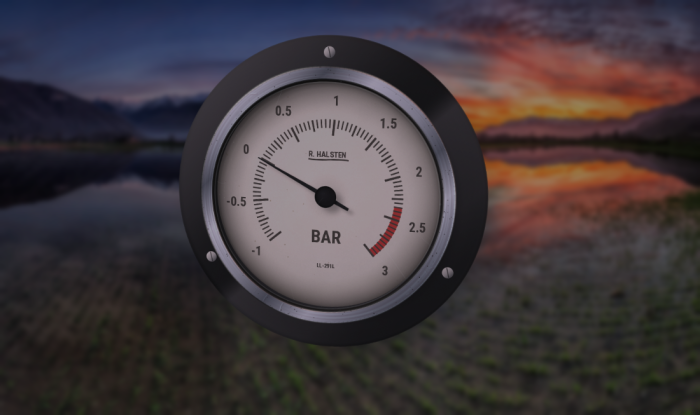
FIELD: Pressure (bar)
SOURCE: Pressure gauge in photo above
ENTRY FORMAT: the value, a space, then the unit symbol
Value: 0 bar
